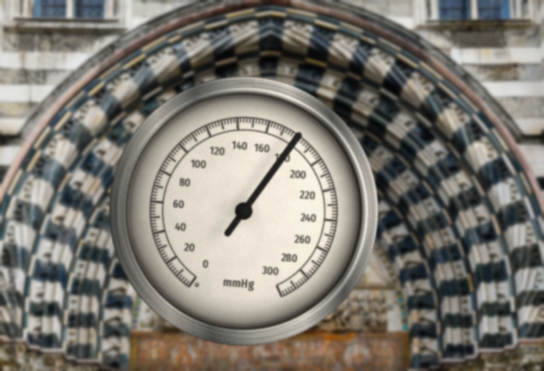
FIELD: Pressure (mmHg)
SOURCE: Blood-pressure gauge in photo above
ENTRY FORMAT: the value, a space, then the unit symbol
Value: 180 mmHg
